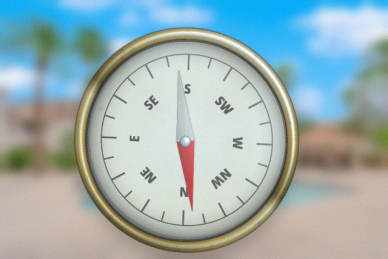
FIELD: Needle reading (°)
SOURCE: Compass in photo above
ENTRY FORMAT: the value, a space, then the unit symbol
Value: 352.5 °
